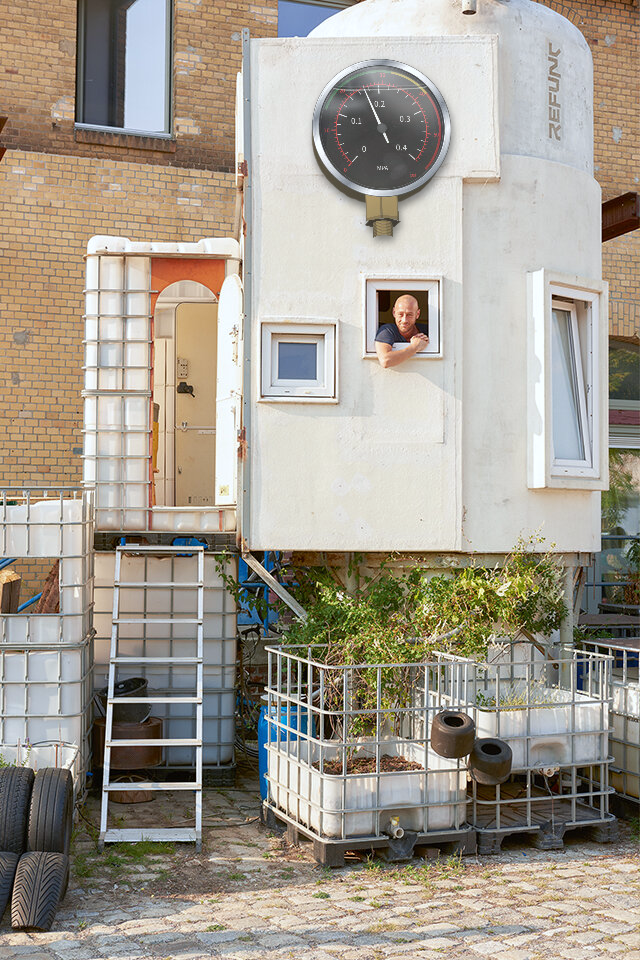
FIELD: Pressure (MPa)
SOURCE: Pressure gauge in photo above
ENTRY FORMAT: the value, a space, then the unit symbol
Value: 0.17 MPa
